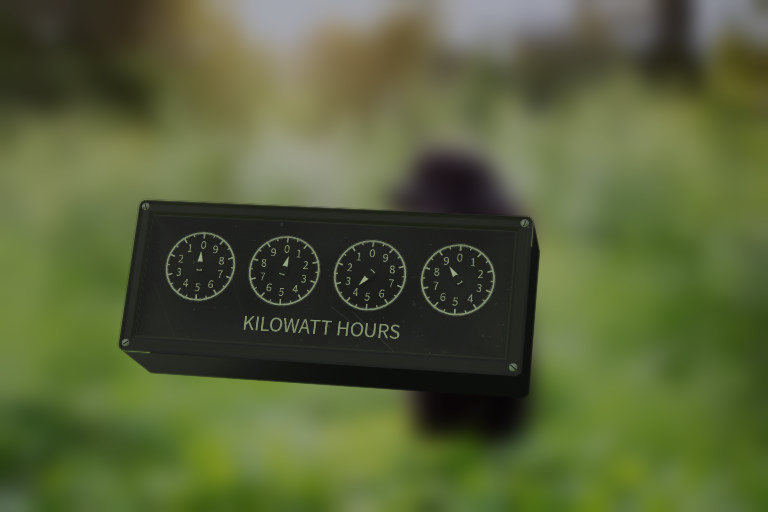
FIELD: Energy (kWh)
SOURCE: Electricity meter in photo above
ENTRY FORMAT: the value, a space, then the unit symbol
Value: 39 kWh
